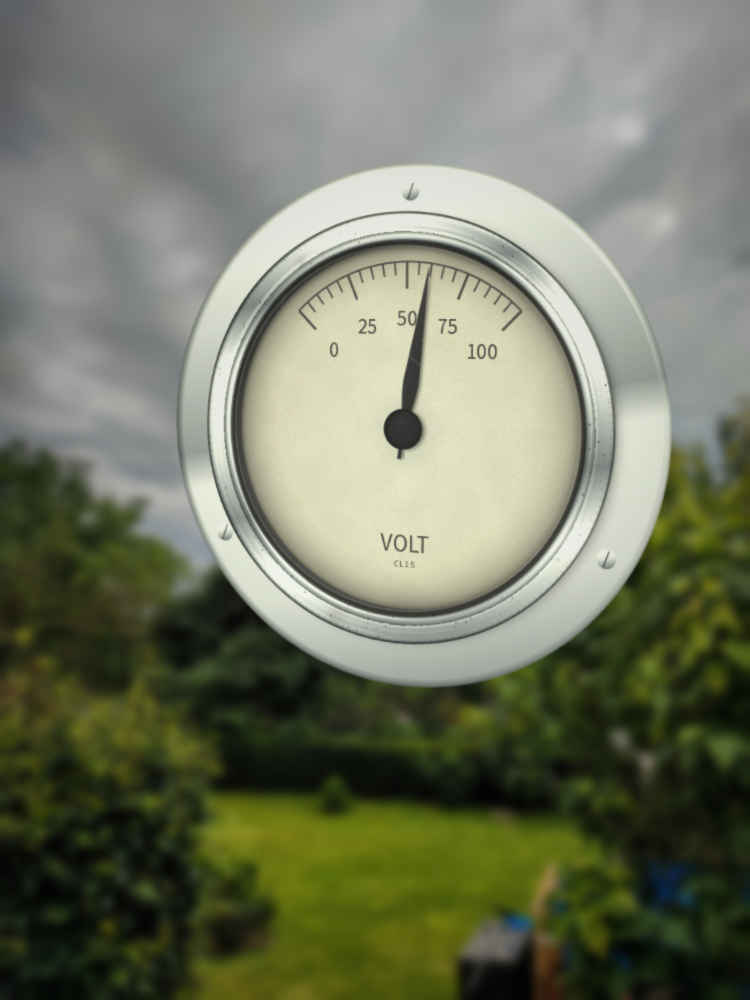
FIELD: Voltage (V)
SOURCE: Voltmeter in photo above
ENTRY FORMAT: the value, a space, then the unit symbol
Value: 60 V
